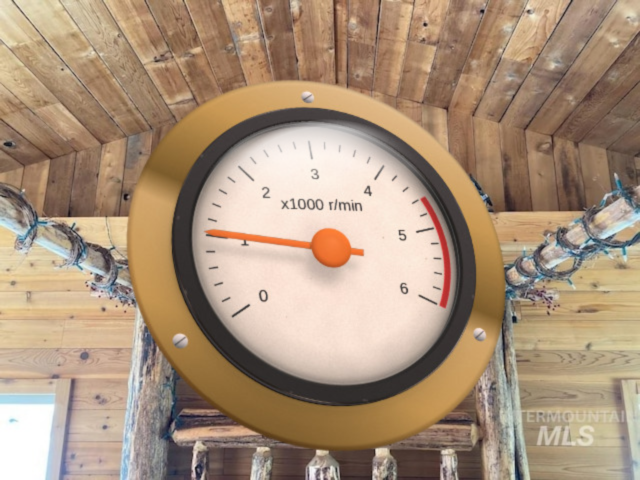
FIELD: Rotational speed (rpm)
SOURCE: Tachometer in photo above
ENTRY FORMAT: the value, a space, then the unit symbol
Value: 1000 rpm
